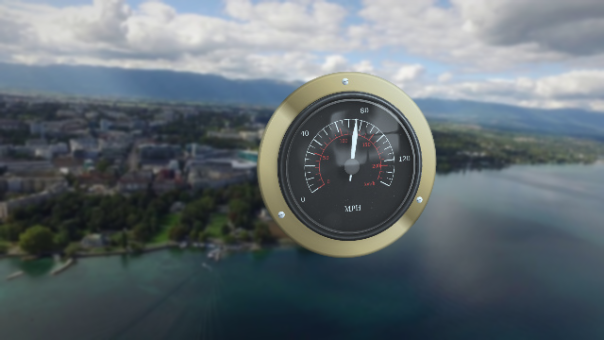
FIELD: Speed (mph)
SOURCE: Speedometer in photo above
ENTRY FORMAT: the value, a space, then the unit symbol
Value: 75 mph
